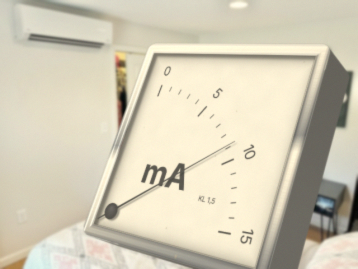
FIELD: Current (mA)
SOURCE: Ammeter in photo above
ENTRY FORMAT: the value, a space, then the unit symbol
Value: 9 mA
